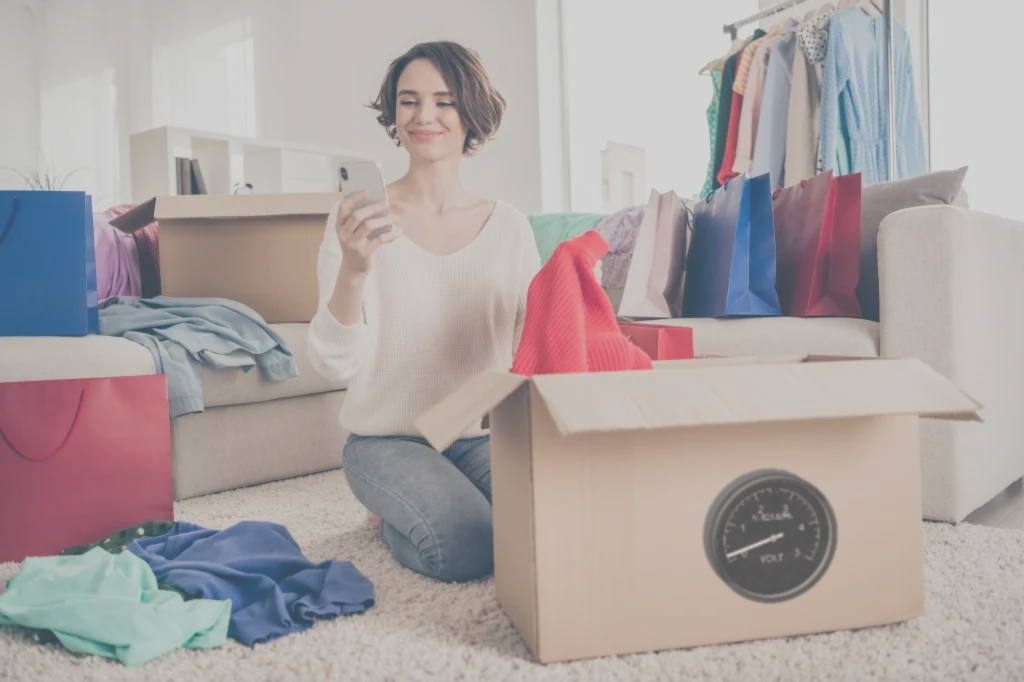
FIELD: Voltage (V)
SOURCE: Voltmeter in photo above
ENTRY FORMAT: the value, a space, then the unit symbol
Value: 0.2 V
